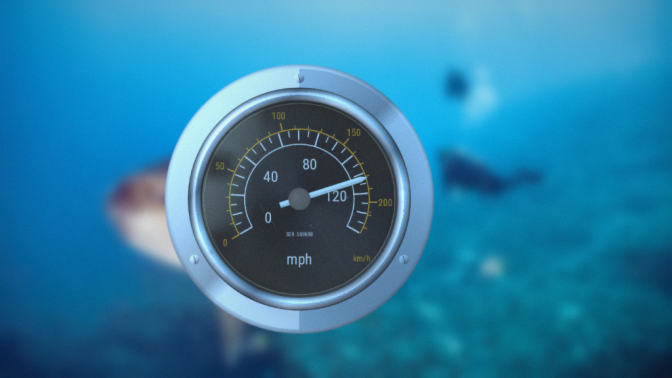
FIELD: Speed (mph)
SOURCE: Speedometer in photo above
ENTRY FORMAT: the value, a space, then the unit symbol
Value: 112.5 mph
